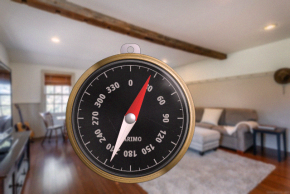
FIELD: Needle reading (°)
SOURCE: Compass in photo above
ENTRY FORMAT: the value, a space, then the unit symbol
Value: 25 °
